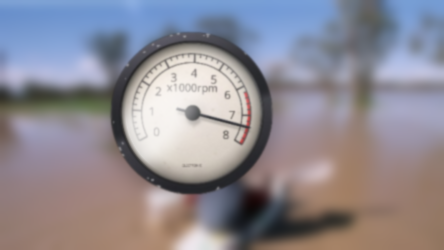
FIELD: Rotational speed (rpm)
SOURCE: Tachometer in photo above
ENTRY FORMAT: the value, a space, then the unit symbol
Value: 7400 rpm
